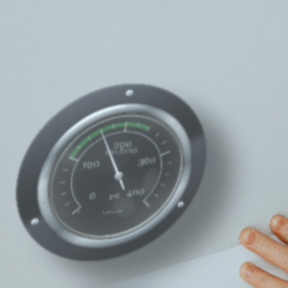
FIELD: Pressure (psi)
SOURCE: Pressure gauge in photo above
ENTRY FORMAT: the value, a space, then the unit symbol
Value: 160 psi
